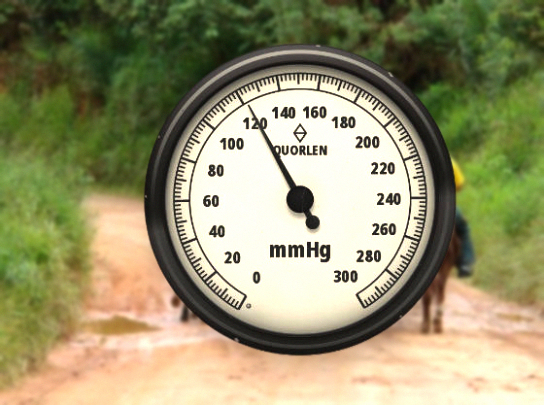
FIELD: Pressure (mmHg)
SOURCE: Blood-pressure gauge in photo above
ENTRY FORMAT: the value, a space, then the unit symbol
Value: 122 mmHg
